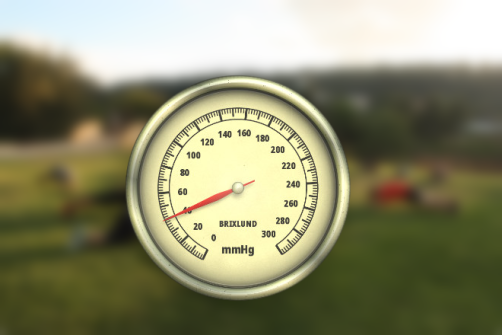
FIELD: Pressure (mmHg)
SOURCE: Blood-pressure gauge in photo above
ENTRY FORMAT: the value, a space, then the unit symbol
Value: 40 mmHg
